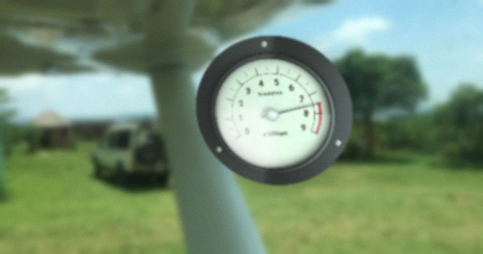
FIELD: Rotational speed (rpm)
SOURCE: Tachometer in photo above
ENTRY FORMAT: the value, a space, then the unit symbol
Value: 7500 rpm
